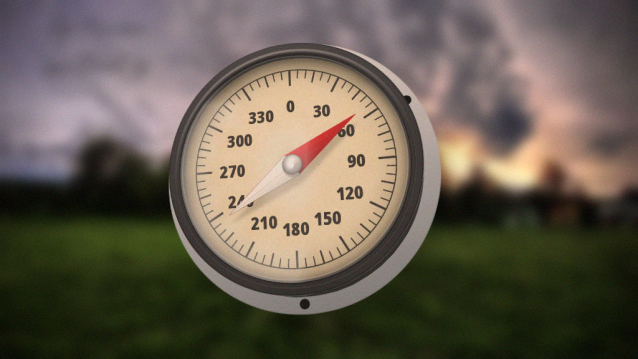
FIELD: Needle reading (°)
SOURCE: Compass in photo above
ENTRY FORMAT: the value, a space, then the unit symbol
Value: 55 °
